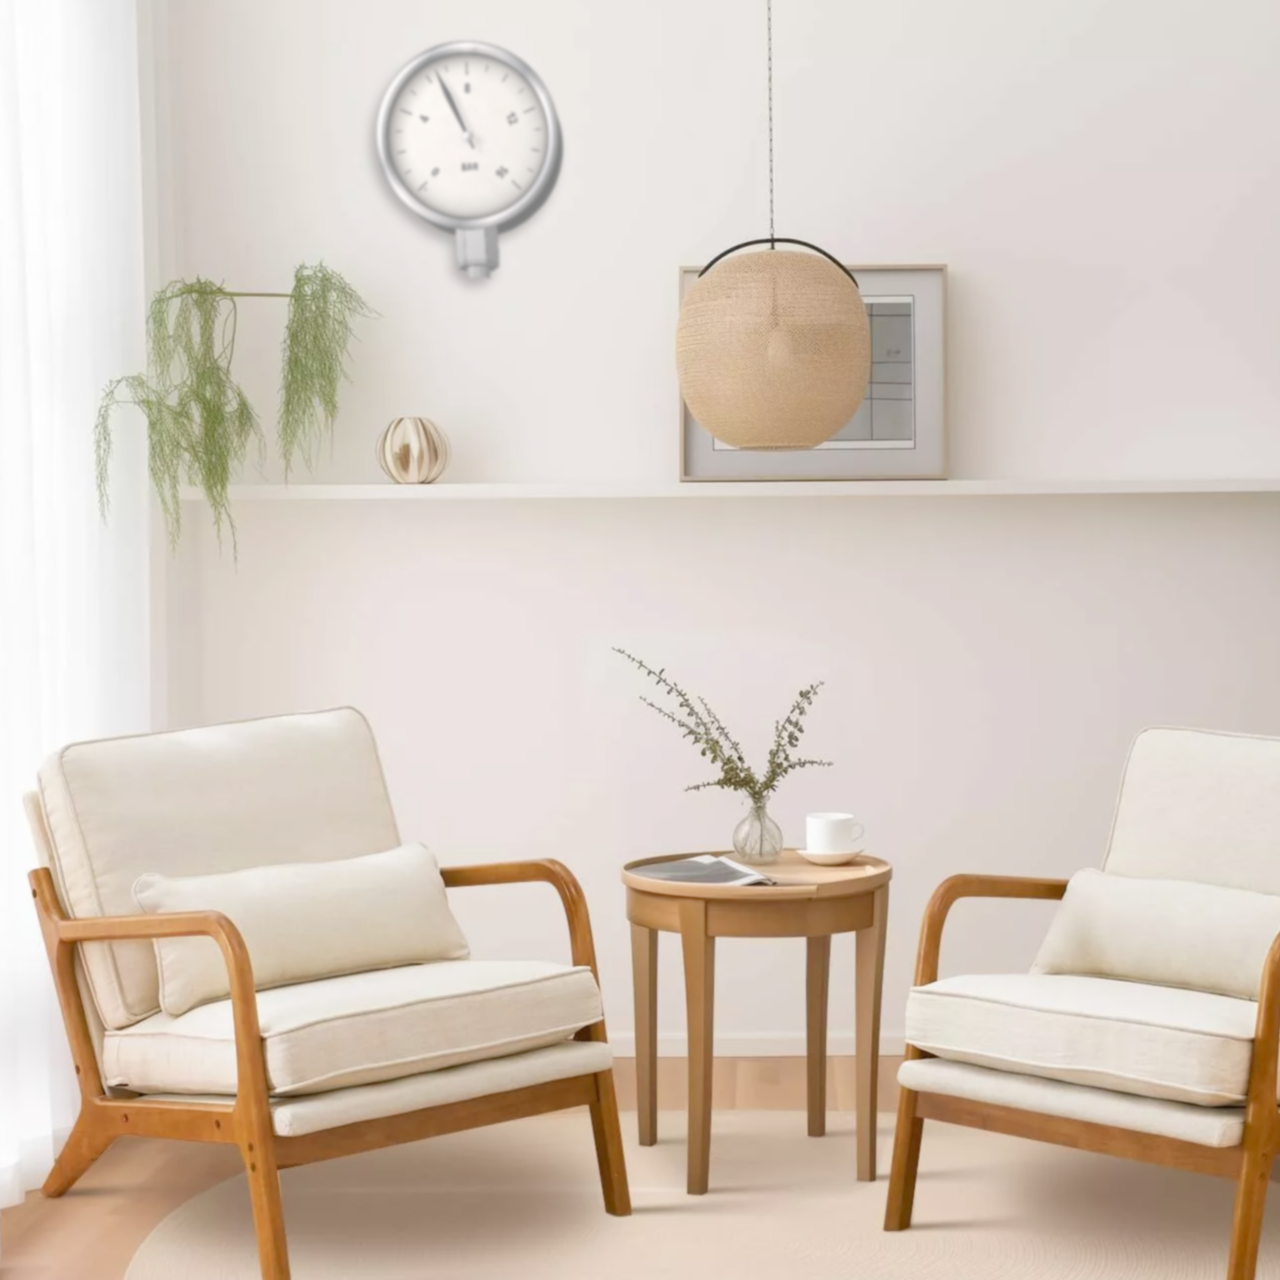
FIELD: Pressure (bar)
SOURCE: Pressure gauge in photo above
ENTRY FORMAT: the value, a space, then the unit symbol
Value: 6.5 bar
